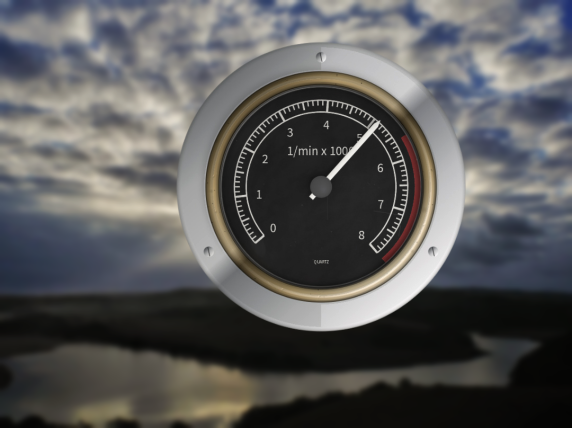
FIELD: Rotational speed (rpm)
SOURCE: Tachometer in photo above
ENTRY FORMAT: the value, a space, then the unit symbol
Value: 5100 rpm
